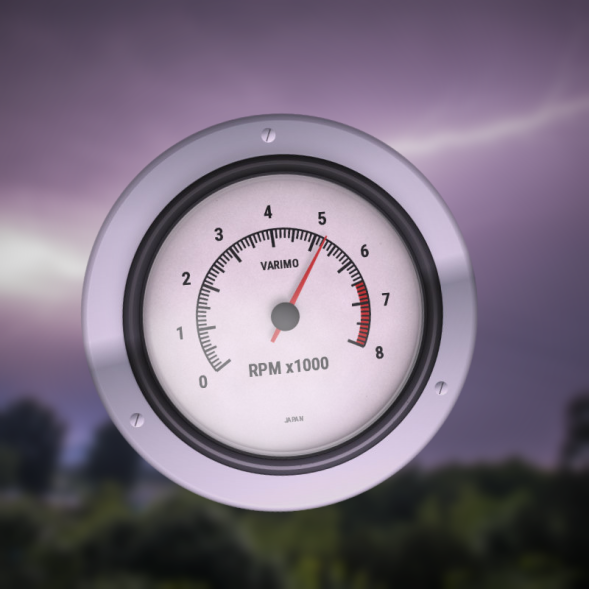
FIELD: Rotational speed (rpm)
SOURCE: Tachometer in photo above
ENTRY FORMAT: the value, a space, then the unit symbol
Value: 5200 rpm
